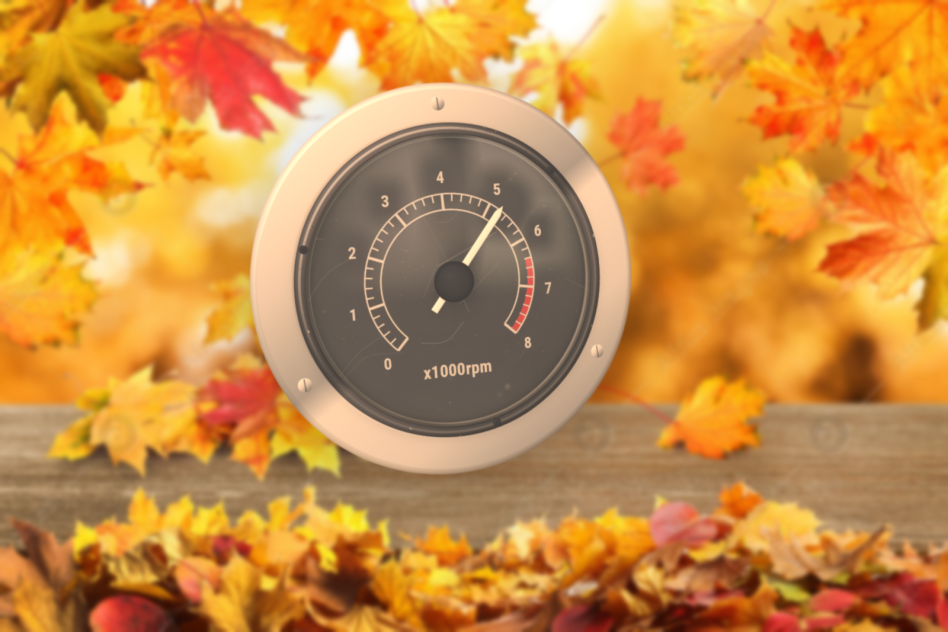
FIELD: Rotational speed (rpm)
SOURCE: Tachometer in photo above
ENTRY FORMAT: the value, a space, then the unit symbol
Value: 5200 rpm
